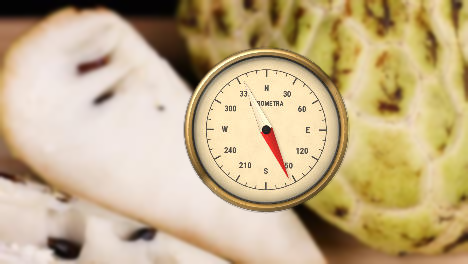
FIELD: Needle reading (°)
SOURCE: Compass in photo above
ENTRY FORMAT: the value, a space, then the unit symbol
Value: 155 °
